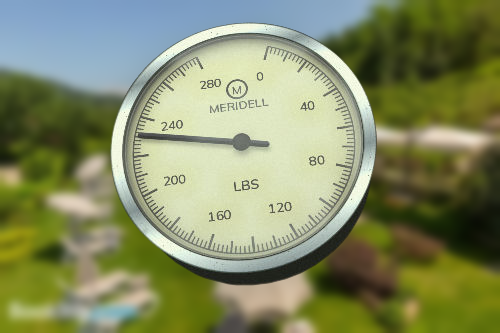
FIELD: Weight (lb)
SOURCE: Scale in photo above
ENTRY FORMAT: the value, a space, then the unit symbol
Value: 230 lb
